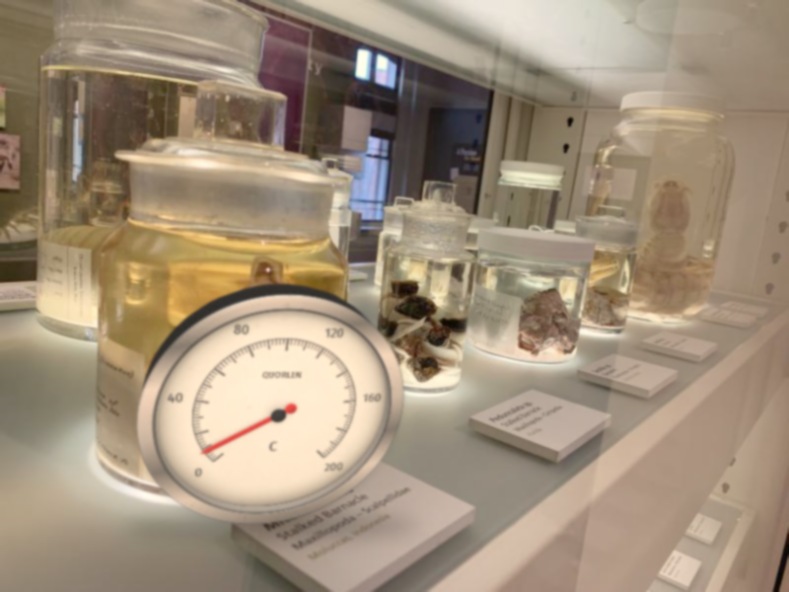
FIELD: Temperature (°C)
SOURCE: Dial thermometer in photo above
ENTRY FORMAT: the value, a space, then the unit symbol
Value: 10 °C
